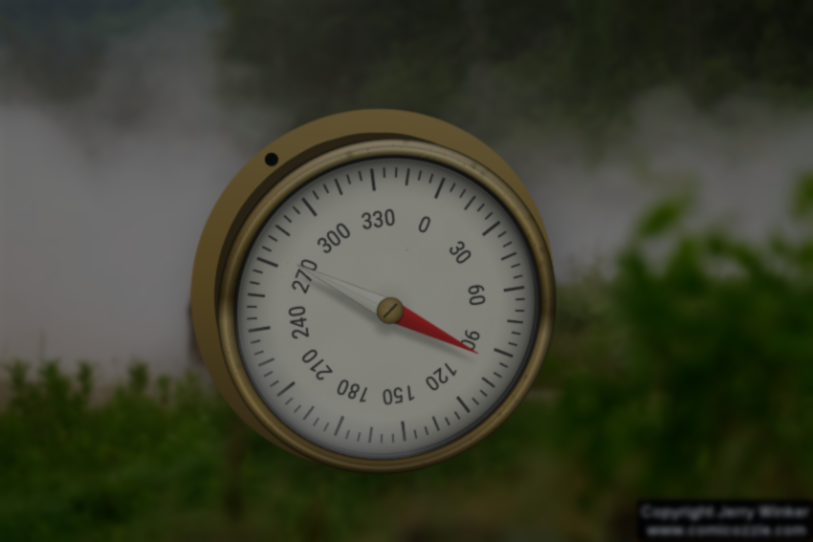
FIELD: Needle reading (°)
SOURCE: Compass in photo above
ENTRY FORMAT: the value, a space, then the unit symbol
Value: 95 °
